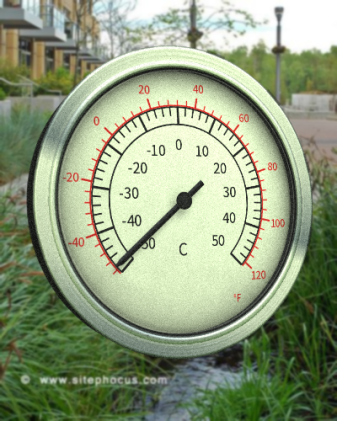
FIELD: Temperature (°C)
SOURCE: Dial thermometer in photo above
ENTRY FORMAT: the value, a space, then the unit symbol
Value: -48 °C
